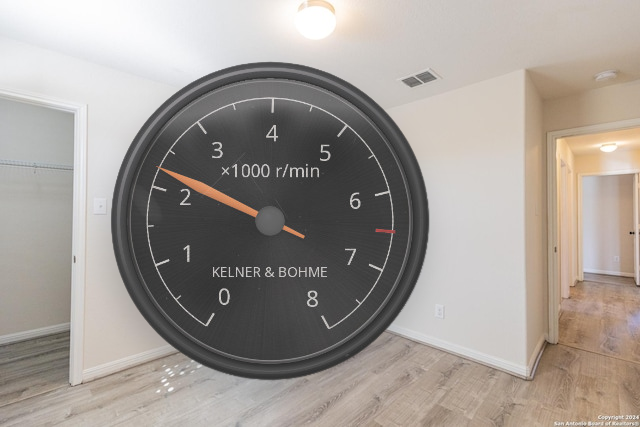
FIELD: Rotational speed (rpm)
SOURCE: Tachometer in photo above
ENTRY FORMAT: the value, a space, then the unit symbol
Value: 2250 rpm
